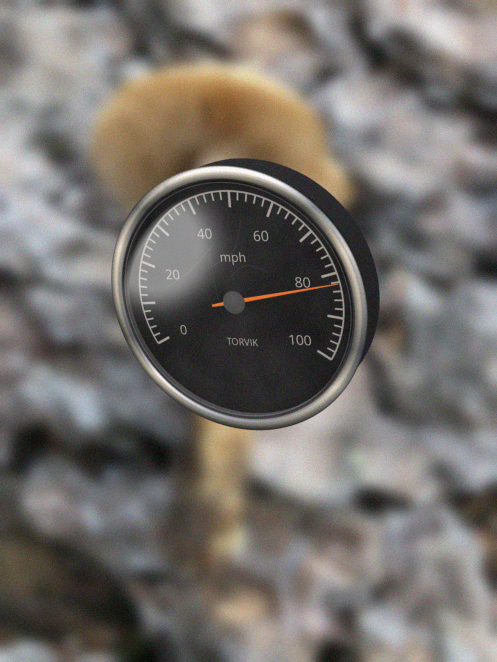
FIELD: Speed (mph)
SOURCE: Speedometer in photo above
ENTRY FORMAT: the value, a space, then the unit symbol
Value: 82 mph
